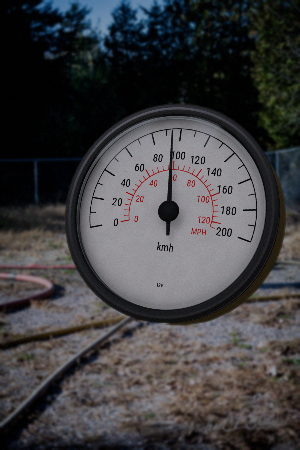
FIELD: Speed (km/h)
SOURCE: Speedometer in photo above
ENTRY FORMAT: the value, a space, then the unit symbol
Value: 95 km/h
